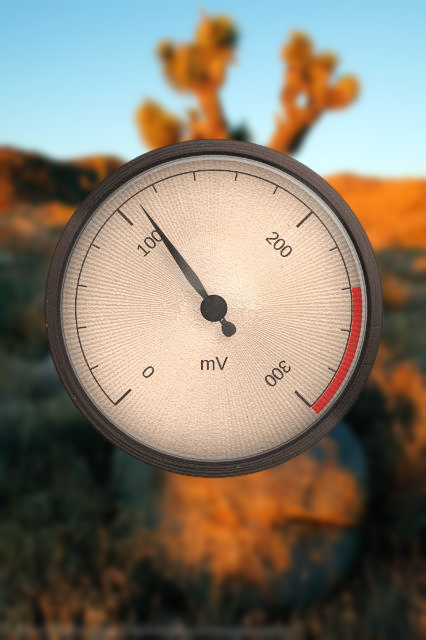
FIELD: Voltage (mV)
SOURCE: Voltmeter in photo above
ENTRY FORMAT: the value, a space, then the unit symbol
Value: 110 mV
